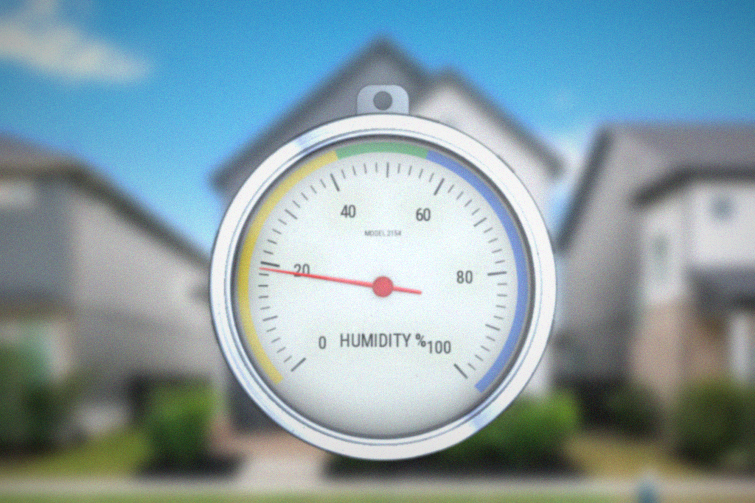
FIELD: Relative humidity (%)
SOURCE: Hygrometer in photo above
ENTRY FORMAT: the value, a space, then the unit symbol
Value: 19 %
